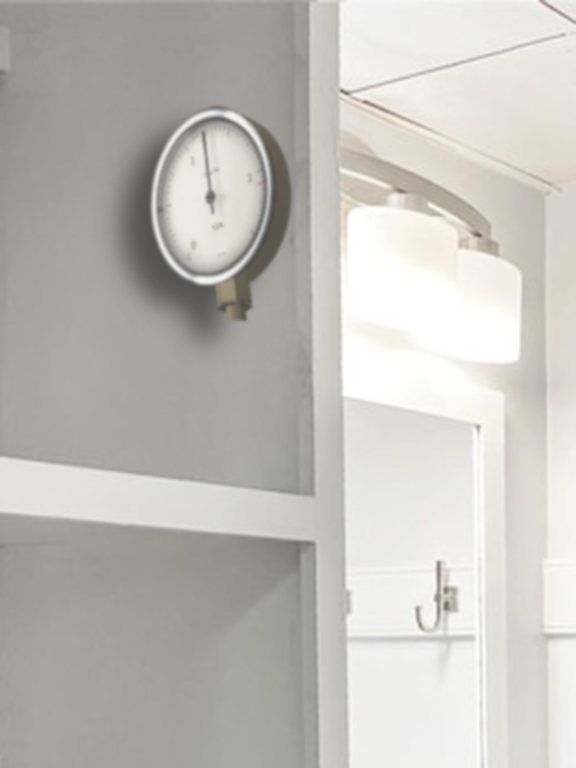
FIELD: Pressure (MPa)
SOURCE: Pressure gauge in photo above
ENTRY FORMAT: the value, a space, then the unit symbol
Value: 1.25 MPa
